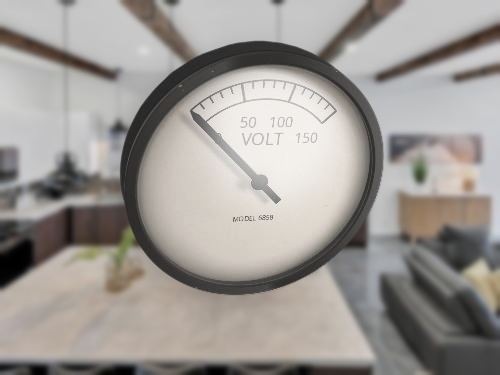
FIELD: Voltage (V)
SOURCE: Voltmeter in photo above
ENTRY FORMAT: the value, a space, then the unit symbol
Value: 0 V
